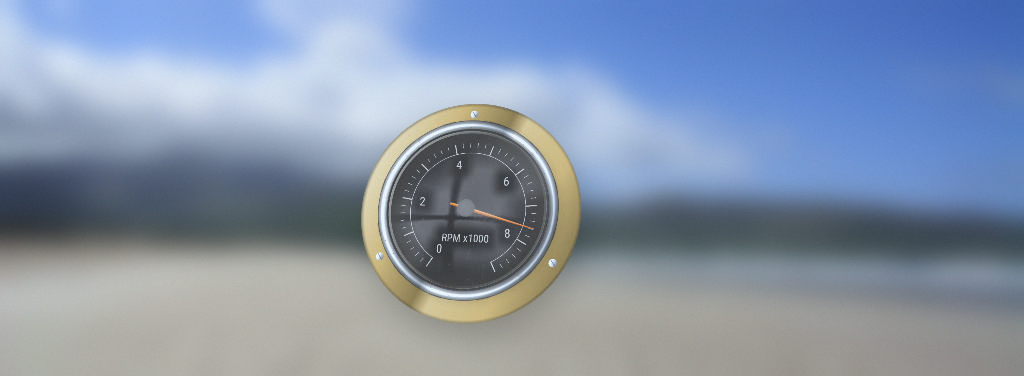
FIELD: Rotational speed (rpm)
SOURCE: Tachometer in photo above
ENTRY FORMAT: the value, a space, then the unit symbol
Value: 7600 rpm
